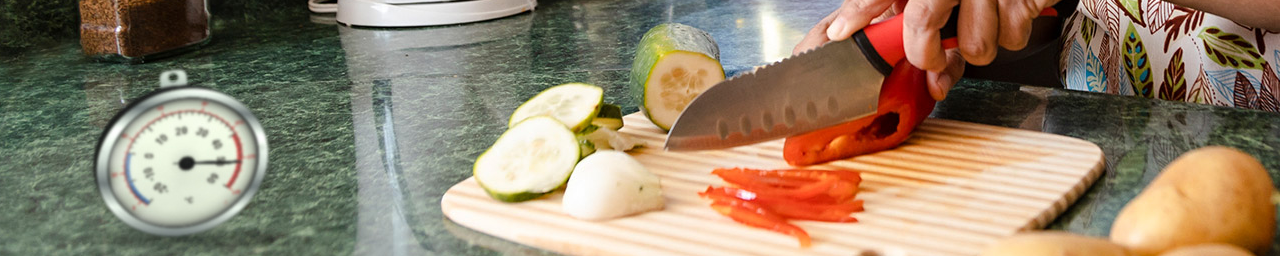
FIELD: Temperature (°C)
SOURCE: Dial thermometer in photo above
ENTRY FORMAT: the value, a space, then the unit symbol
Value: 50 °C
